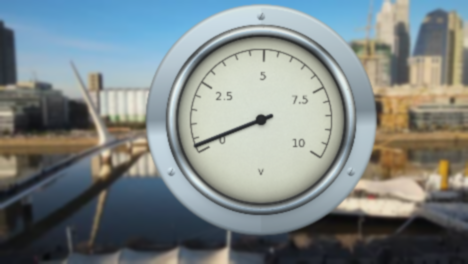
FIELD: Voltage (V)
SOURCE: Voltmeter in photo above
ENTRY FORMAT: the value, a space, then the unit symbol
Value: 0.25 V
